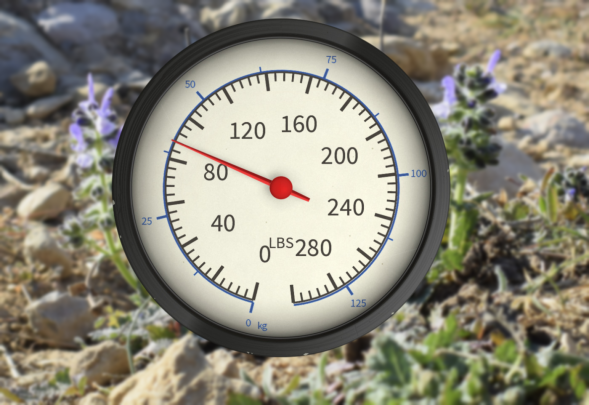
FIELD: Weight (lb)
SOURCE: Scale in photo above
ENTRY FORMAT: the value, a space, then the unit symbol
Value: 88 lb
